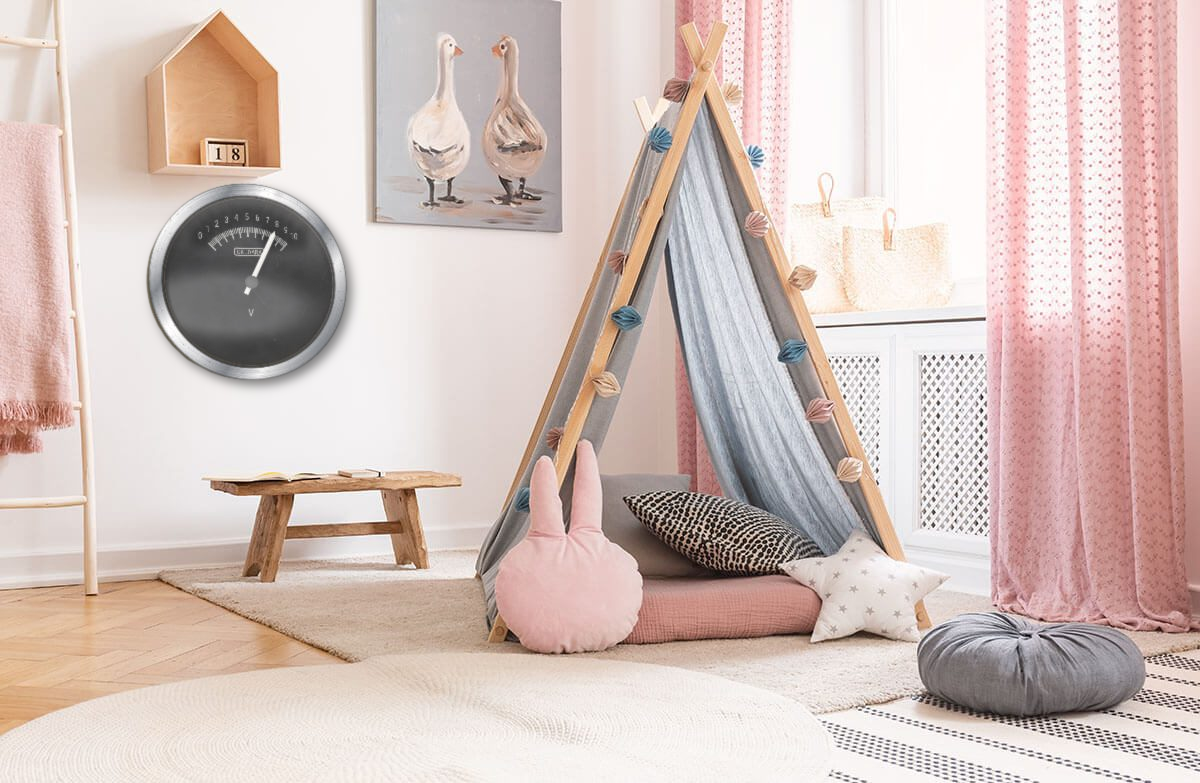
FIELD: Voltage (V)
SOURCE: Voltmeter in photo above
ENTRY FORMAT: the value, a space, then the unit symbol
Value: 8 V
